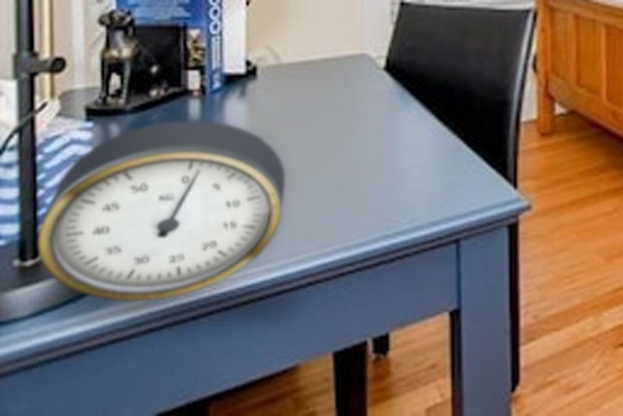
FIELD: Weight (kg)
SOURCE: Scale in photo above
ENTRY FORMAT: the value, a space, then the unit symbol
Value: 1 kg
